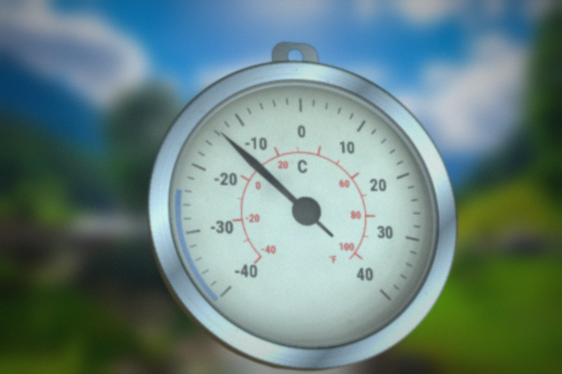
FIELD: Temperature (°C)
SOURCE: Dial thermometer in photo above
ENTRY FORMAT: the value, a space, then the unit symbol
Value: -14 °C
